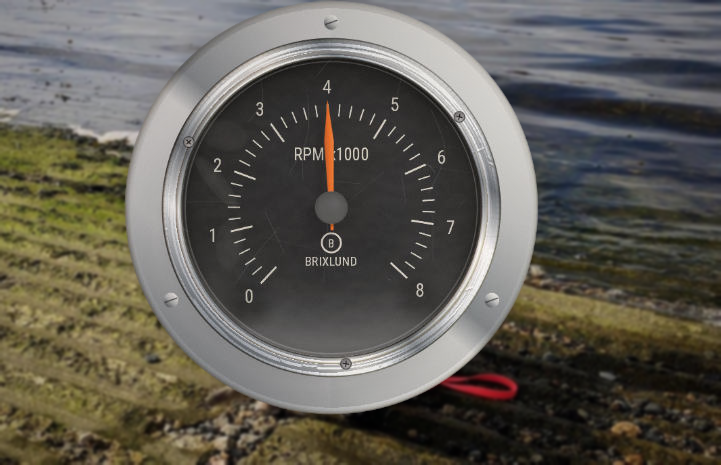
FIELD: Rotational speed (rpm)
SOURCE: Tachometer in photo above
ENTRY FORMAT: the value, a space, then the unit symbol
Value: 4000 rpm
